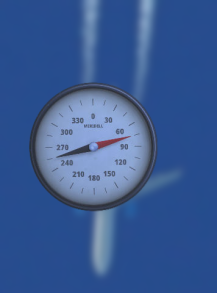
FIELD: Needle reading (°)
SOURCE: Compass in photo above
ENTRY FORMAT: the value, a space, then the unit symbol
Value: 75 °
